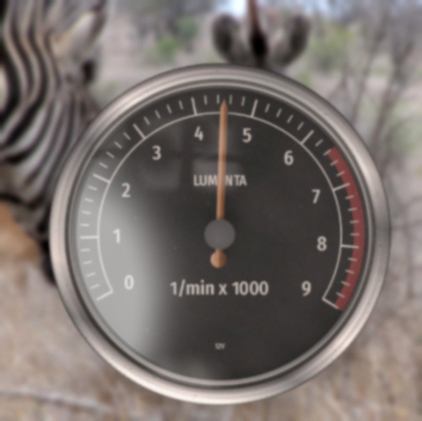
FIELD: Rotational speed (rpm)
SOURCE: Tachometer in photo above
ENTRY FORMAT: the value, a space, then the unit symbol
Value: 4500 rpm
